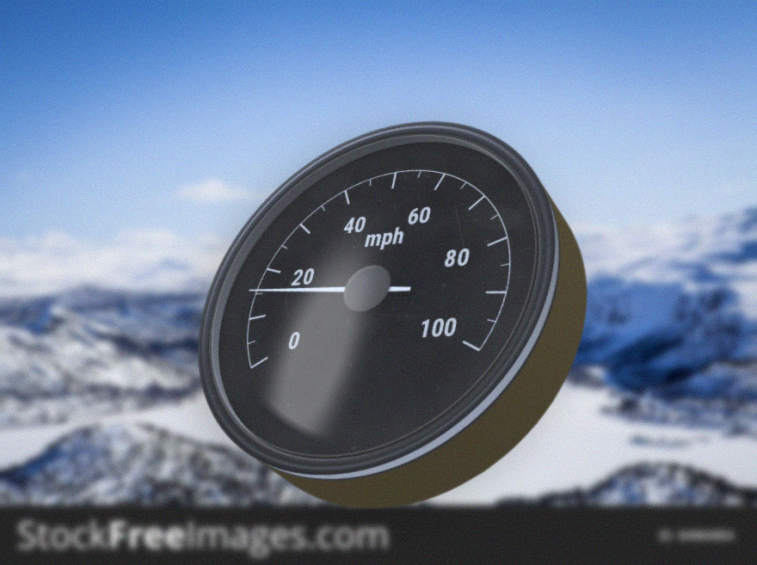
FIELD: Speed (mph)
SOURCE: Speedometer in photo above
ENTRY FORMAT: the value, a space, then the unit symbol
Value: 15 mph
